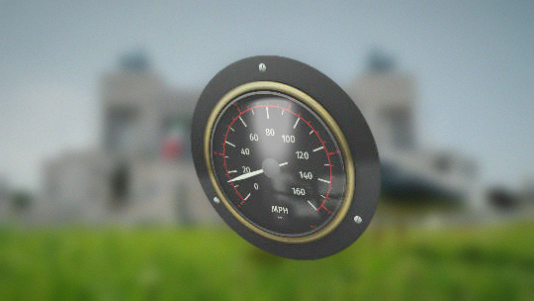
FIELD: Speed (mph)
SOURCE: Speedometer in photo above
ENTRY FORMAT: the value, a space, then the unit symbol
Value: 15 mph
